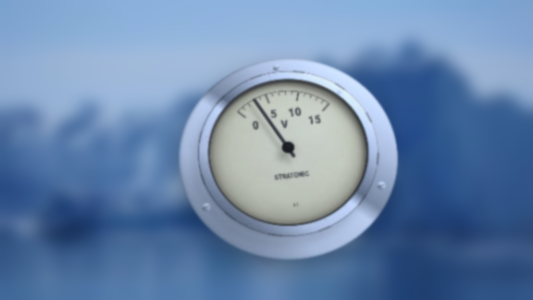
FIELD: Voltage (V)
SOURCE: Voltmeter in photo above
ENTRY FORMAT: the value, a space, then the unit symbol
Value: 3 V
